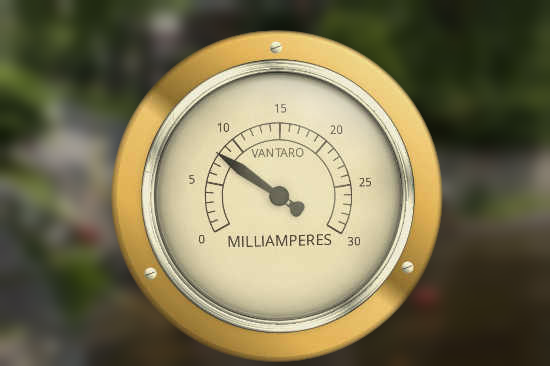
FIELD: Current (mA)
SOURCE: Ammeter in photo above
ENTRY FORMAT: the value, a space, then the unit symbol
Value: 8 mA
